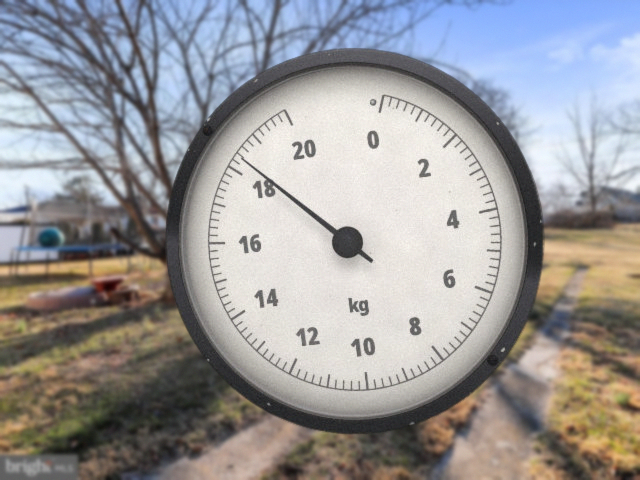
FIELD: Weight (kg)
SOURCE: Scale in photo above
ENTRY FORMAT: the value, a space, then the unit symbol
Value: 18.4 kg
